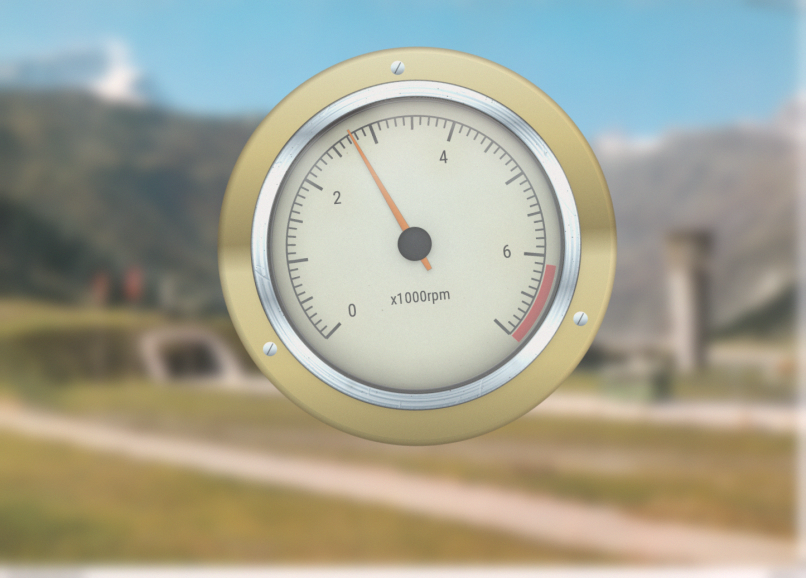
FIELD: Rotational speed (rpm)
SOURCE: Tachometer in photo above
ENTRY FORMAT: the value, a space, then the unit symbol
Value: 2750 rpm
